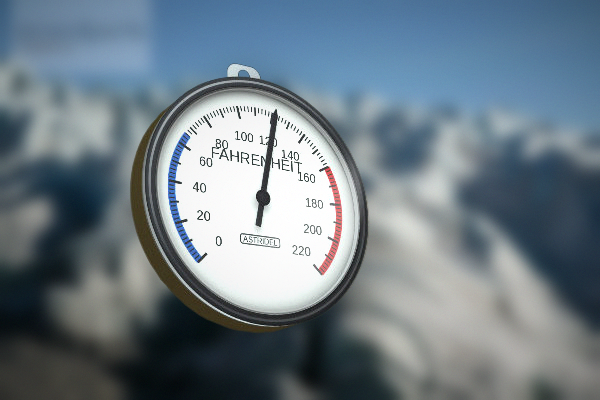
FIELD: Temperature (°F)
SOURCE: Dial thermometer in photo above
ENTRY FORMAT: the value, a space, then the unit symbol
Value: 120 °F
